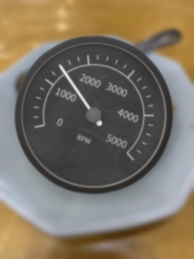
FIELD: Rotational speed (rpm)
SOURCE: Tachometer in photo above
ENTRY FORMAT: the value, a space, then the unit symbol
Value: 1400 rpm
